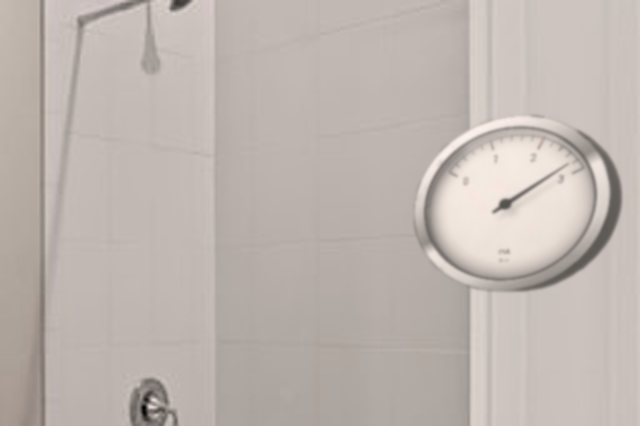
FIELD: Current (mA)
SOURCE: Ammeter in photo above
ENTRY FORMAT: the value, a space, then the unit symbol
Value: 2.8 mA
